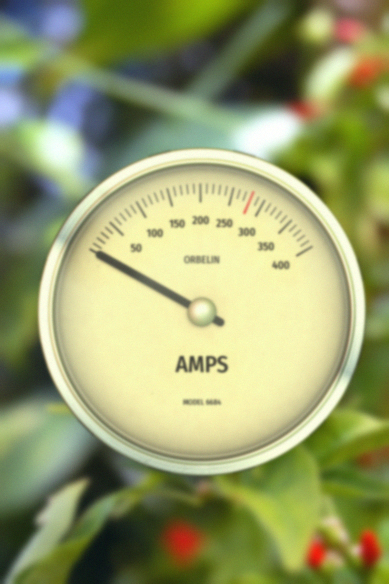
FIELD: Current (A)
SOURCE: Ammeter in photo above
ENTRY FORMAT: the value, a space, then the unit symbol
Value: 0 A
